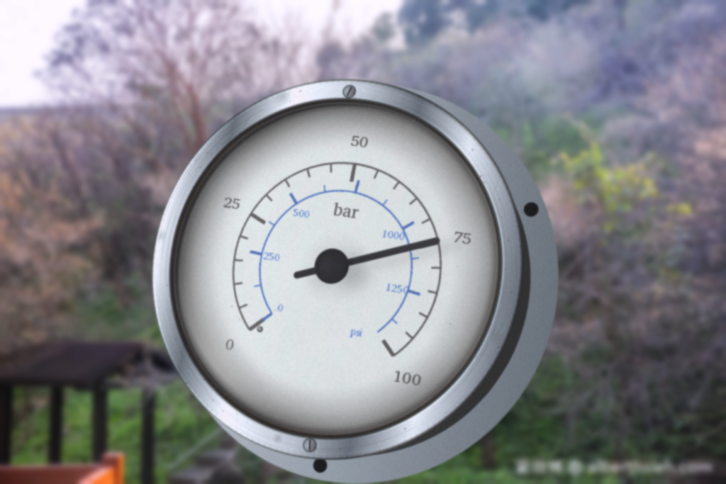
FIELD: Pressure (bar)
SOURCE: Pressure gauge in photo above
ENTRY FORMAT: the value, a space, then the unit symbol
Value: 75 bar
